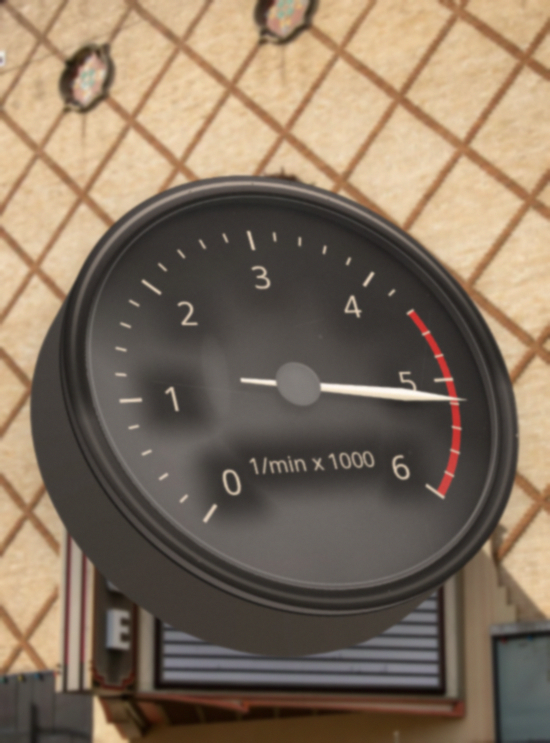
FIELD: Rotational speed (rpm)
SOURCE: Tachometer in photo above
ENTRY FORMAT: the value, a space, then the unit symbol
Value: 5200 rpm
